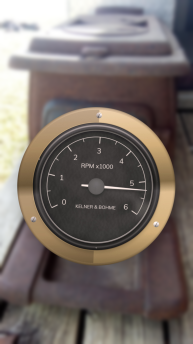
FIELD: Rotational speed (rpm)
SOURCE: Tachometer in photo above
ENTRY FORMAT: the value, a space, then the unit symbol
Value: 5250 rpm
